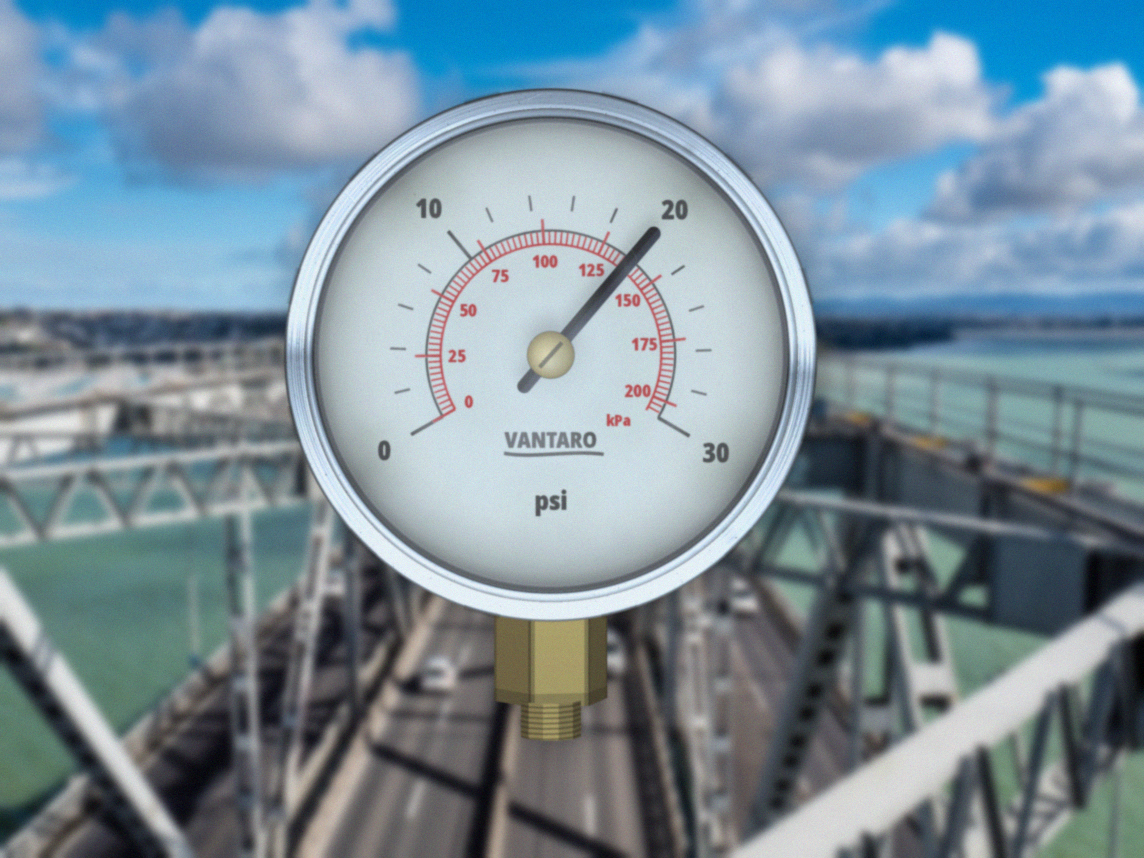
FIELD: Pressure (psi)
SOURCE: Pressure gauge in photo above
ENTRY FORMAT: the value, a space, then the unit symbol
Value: 20 psi
